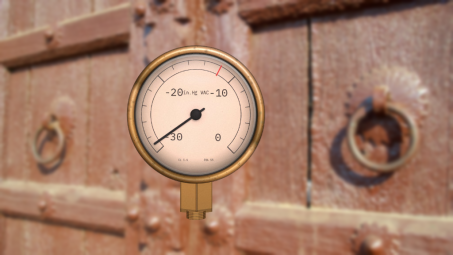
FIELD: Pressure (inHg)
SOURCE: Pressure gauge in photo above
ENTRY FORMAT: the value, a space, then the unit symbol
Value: -29 inHg
